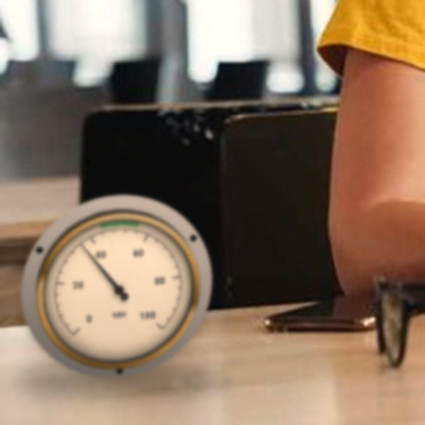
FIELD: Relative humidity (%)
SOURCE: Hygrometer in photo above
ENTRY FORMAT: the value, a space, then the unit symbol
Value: 36 %
